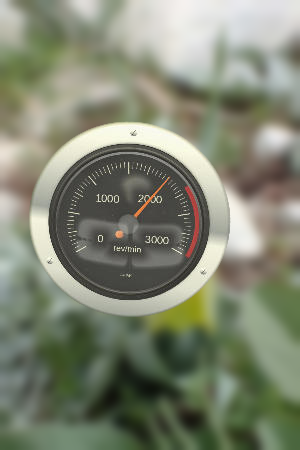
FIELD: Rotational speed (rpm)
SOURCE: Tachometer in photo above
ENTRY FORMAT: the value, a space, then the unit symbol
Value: 2000 rpm
